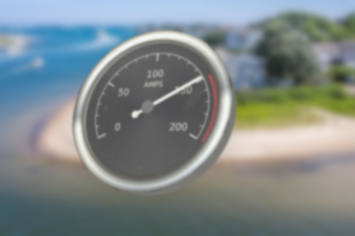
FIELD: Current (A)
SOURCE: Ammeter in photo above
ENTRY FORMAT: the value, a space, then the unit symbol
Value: 150 A
